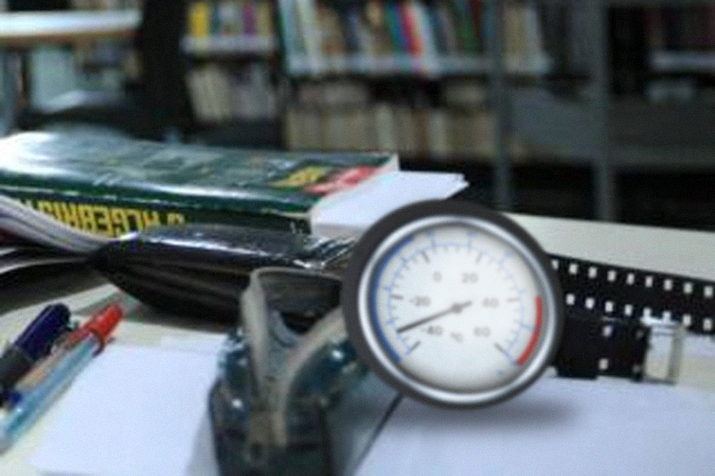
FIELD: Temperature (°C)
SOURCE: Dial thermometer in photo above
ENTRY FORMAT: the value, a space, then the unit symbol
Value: -32 °C
